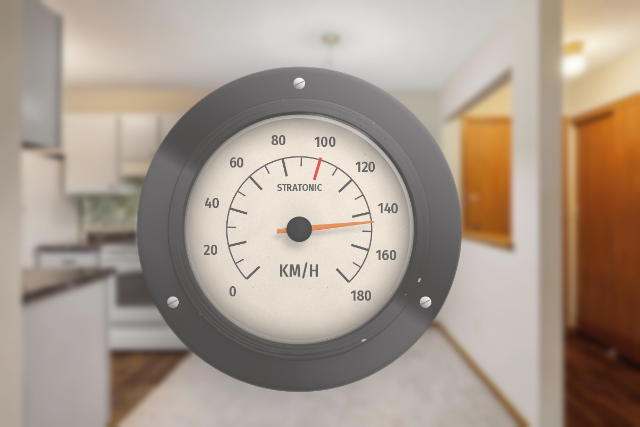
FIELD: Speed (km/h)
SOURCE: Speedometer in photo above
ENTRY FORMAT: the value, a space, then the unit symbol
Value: 145 km/h
